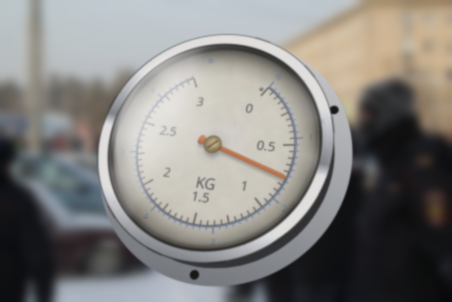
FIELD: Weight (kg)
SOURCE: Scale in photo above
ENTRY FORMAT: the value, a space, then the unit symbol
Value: 0.75 kg
